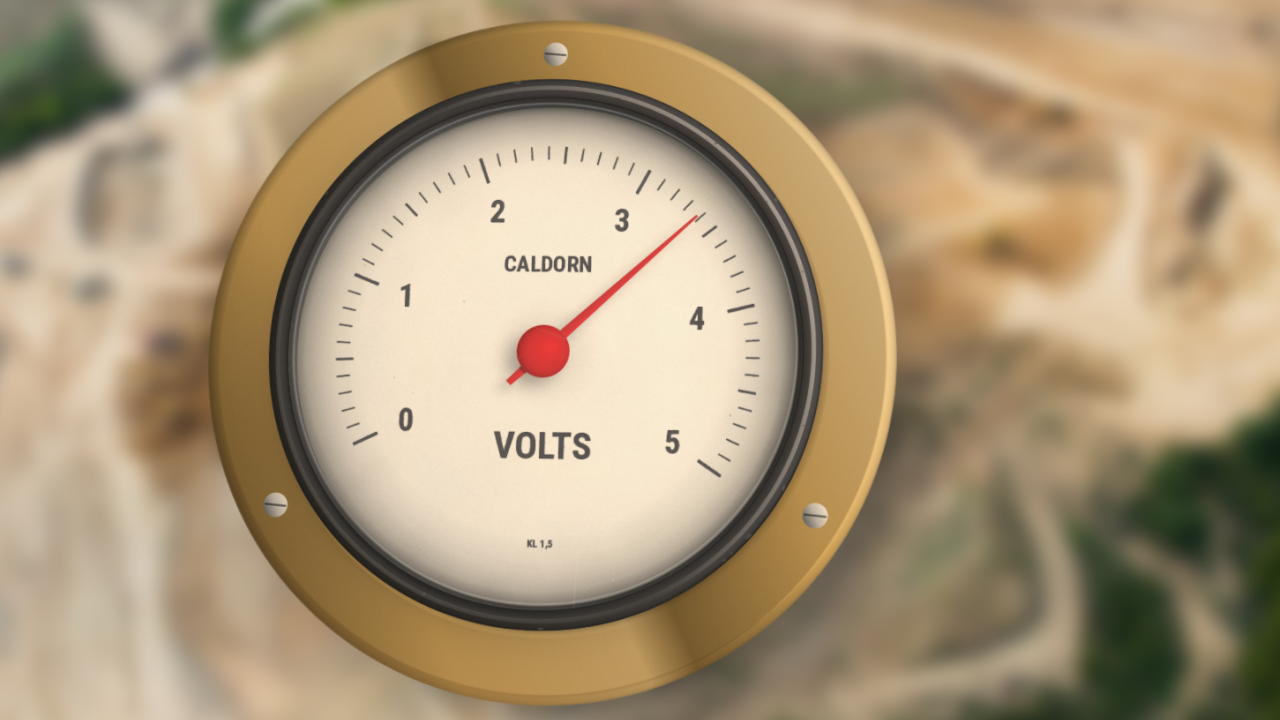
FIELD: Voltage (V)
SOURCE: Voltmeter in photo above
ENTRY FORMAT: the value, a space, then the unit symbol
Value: 3.4 V
